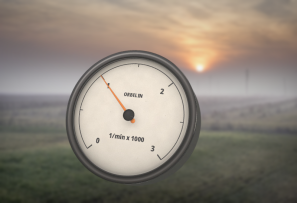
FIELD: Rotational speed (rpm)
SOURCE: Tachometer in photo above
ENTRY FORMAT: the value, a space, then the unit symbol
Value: 1000 rpm
